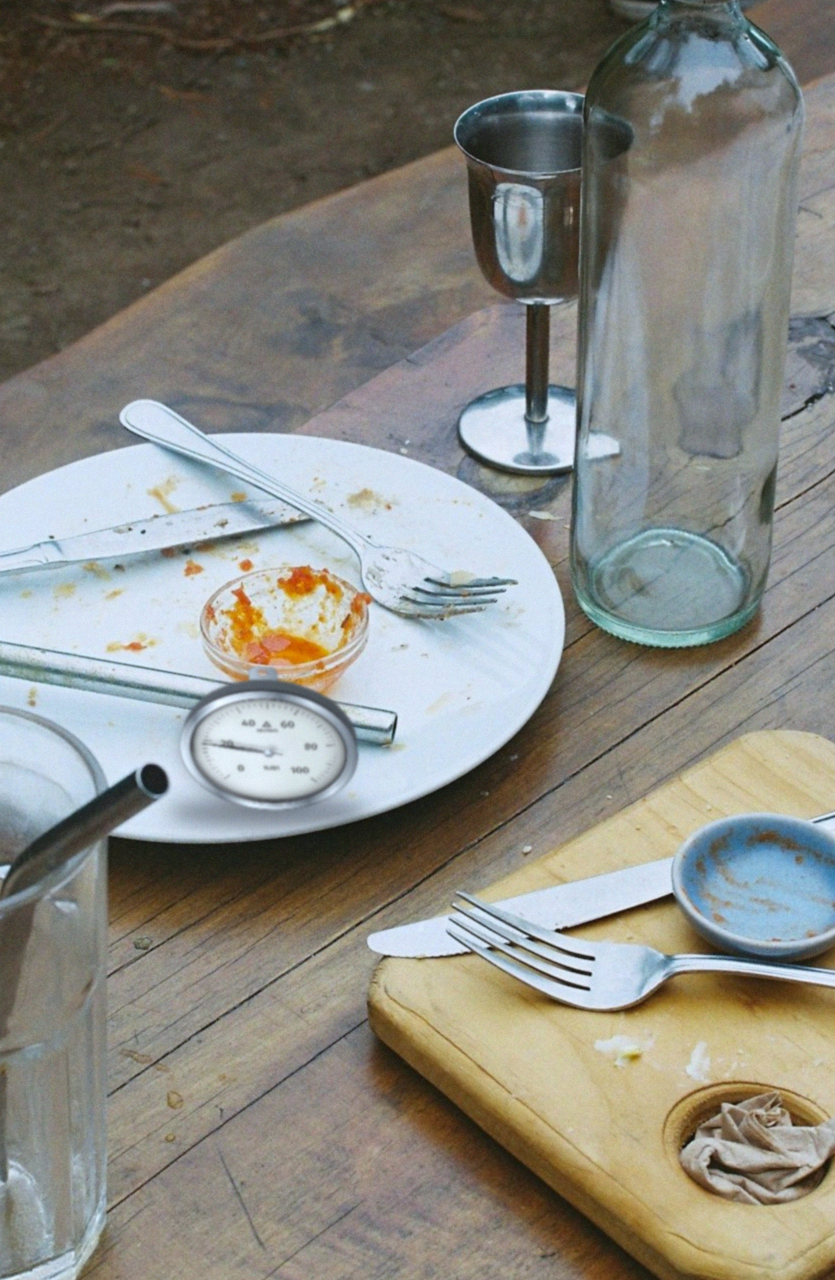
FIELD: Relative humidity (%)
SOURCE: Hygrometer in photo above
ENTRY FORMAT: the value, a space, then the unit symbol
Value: 20 %
